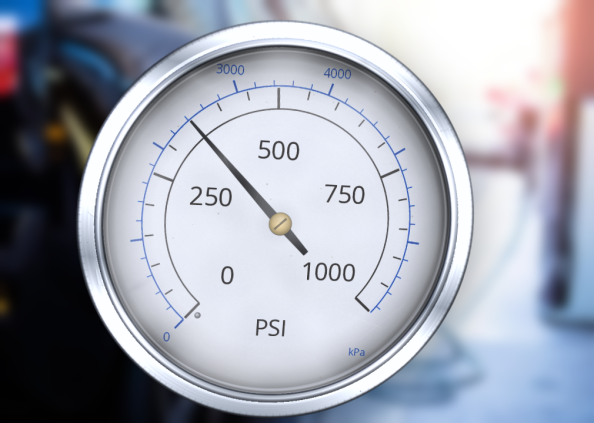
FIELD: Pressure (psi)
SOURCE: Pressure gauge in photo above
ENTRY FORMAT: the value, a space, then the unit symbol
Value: 350 psi
